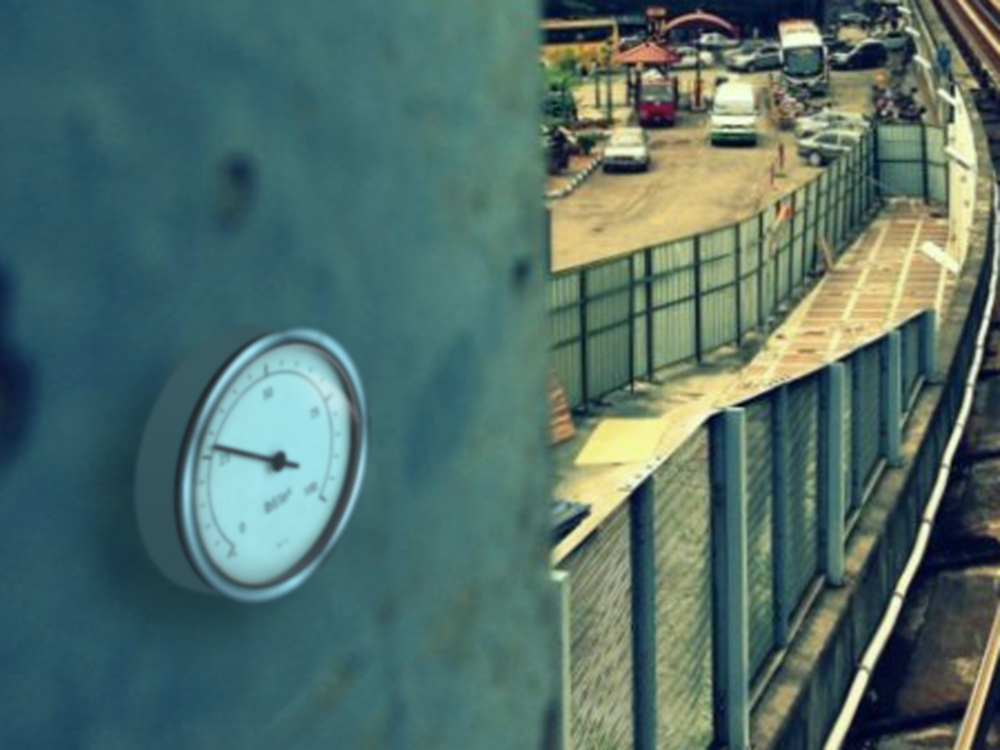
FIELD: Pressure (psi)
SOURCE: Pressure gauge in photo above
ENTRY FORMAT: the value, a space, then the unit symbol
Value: 27.5 psi
